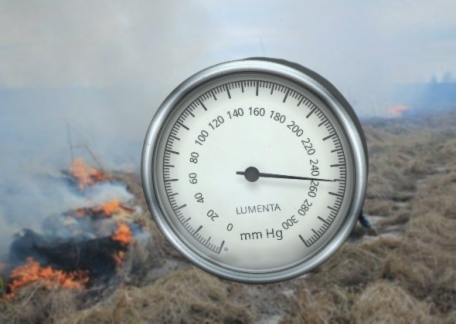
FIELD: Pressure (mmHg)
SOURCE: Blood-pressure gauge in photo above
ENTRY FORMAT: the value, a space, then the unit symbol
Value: 250 mmHg
